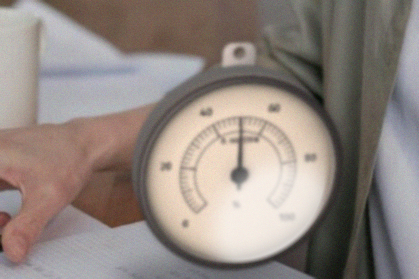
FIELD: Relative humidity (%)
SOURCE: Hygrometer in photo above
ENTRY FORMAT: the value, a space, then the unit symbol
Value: 50 %
